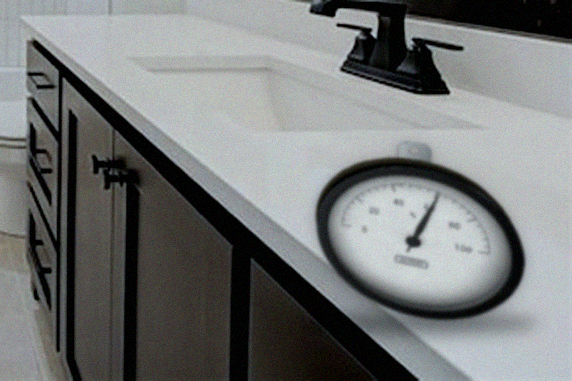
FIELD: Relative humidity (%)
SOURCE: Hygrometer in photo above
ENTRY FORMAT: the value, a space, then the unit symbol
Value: 60 %
